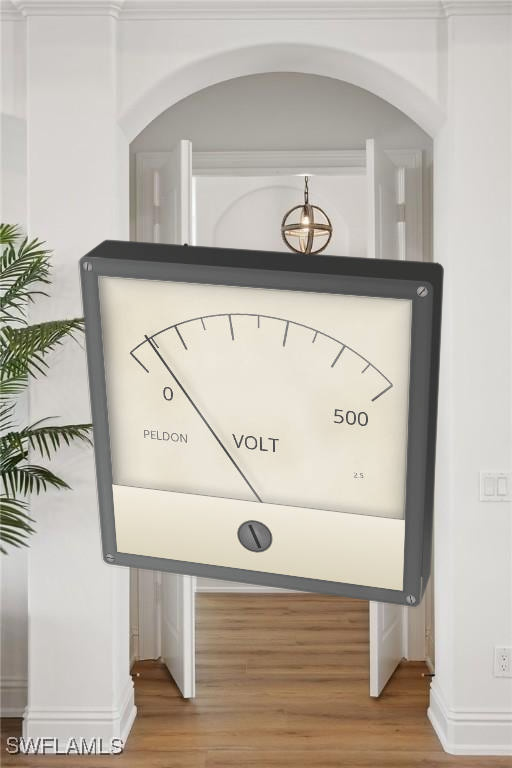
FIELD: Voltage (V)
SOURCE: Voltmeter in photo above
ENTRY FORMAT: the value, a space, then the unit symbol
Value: 50 V
